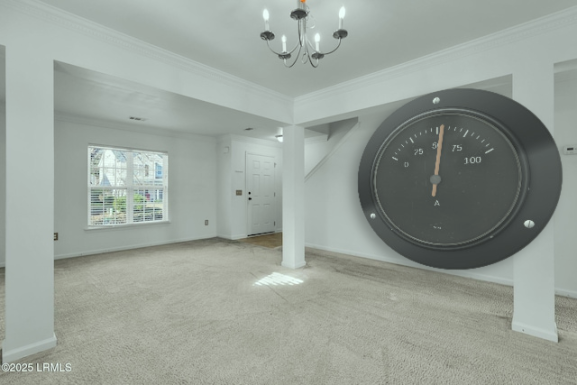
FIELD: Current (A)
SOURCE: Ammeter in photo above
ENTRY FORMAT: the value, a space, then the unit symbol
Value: 55 A
